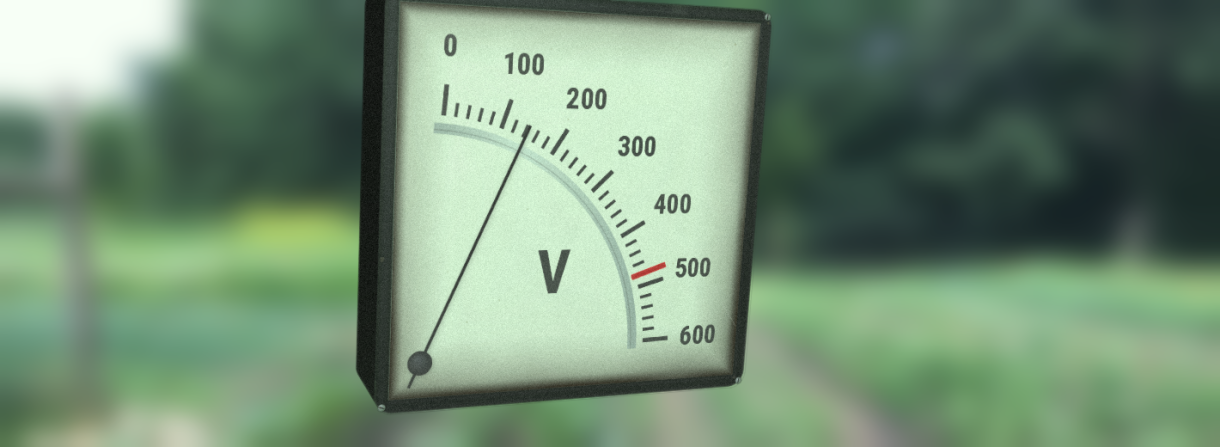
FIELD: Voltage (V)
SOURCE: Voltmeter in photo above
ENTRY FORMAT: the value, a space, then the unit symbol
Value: 140 V
